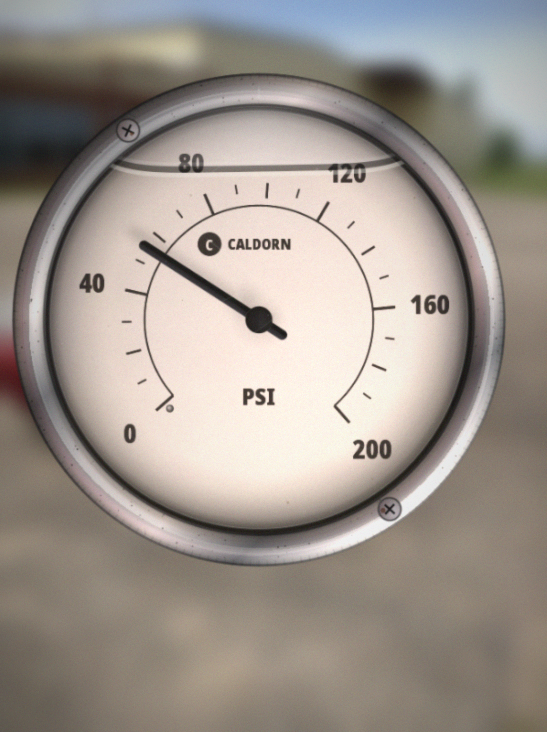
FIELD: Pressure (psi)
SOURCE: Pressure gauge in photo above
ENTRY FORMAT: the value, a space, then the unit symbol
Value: 55 psi
